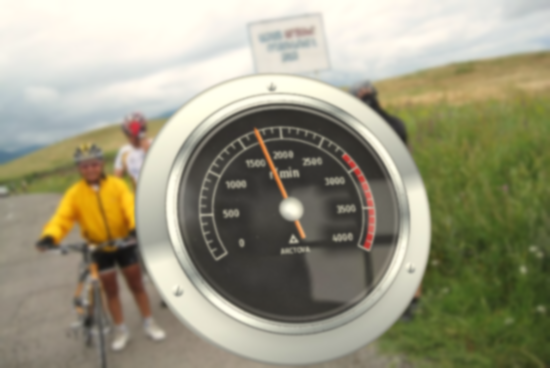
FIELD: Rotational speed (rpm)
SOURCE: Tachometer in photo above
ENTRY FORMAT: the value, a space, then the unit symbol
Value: 1700 rpm
